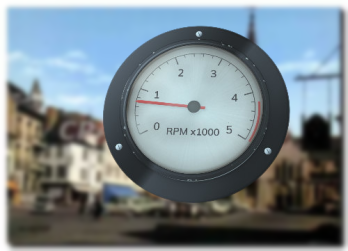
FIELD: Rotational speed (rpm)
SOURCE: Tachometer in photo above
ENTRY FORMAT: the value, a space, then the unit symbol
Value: 700 rpm
